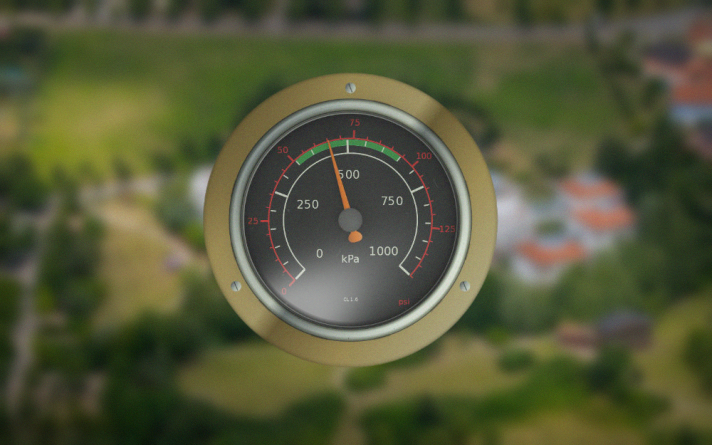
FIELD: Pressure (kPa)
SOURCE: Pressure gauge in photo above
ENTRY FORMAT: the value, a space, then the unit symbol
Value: 450 kPa
